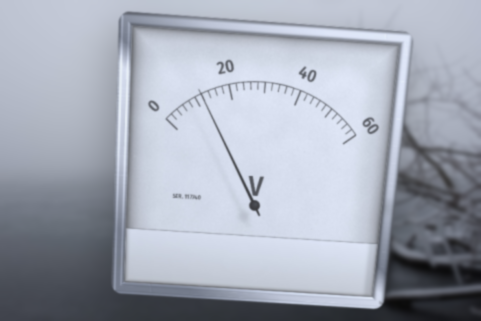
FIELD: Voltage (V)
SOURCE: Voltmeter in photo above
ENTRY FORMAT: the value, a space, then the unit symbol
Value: 12 V
